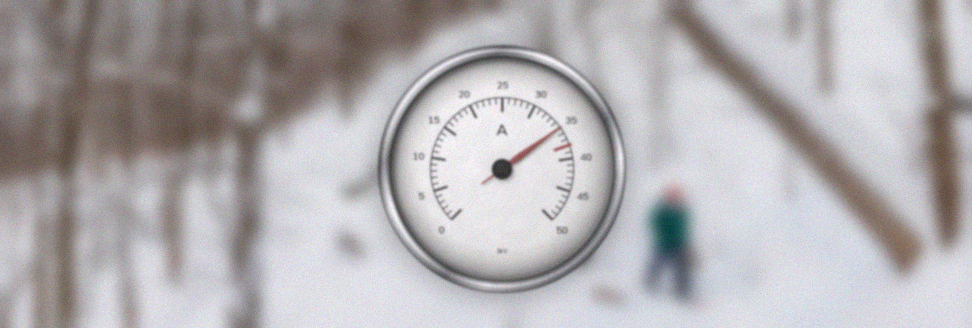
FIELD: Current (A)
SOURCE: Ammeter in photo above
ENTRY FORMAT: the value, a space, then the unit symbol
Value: 35 A
